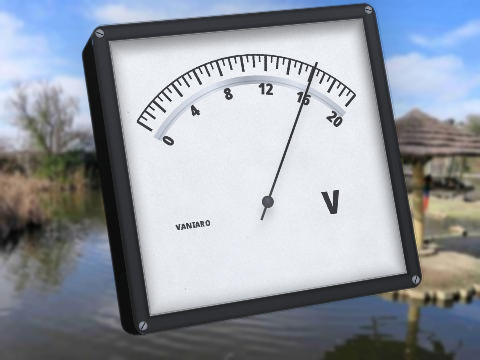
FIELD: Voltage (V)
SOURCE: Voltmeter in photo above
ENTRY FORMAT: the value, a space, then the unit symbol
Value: 16 V
